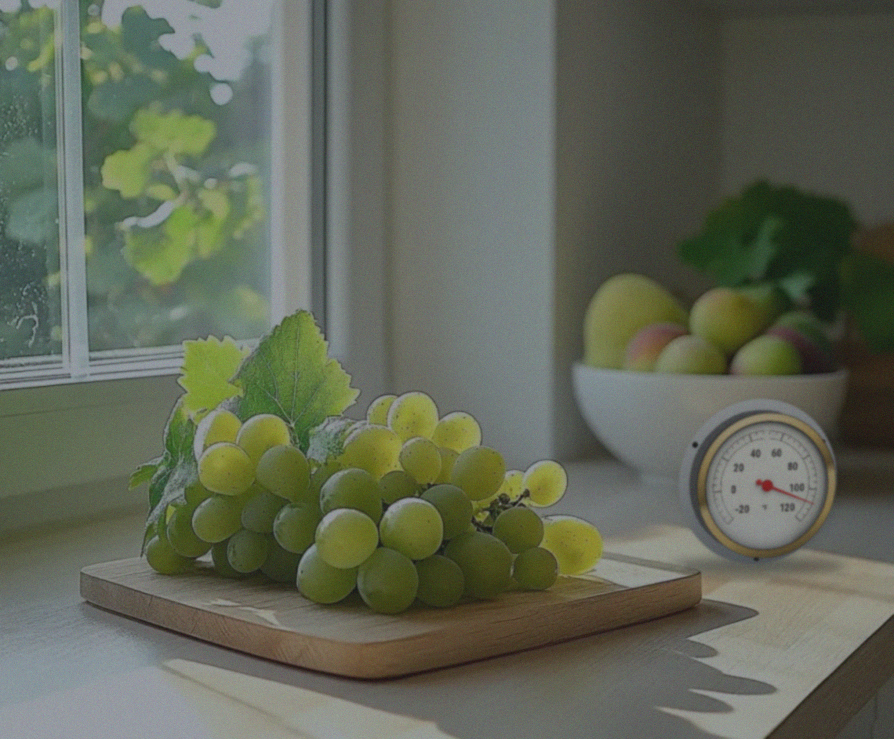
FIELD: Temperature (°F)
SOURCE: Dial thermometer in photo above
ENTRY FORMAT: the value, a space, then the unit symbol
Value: 108 °F
